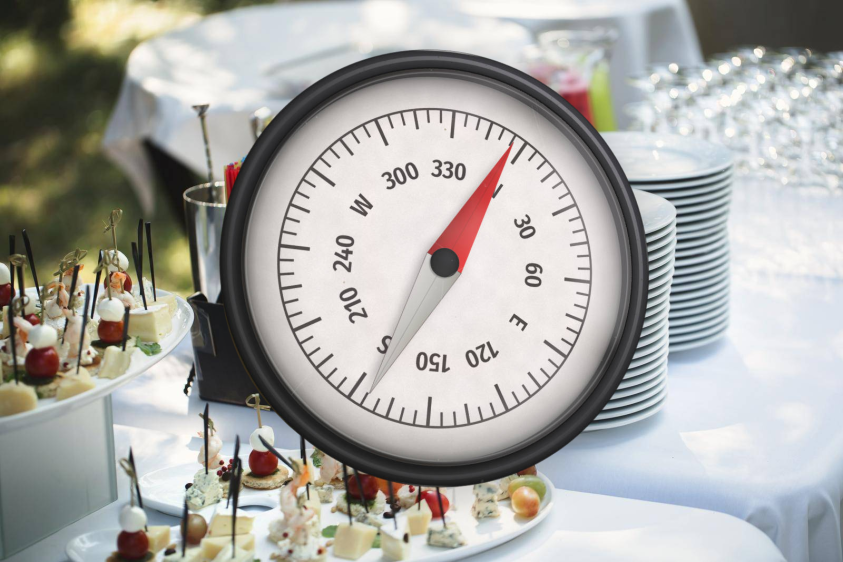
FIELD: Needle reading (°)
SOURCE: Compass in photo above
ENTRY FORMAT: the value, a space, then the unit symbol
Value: 355 °
